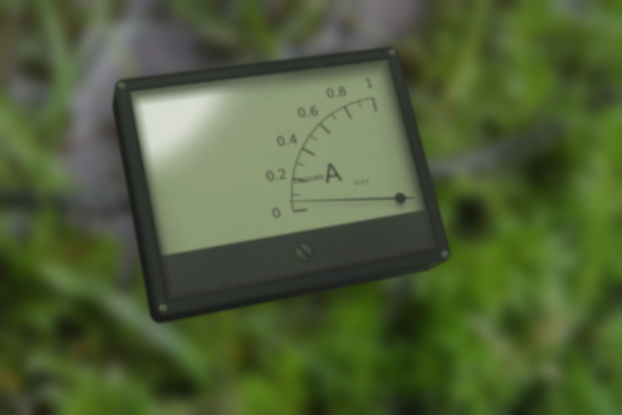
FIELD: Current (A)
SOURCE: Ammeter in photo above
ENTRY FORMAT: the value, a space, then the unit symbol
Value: 0.05 A
